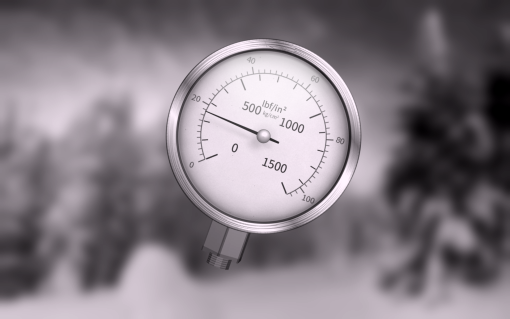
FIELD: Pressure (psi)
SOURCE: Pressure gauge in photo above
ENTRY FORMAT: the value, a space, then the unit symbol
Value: 250 psi
